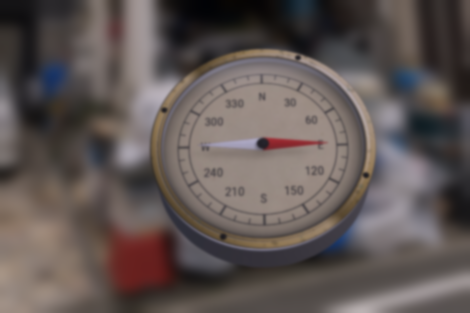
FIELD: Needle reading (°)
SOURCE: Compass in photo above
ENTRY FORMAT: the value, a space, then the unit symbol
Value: 90 °
